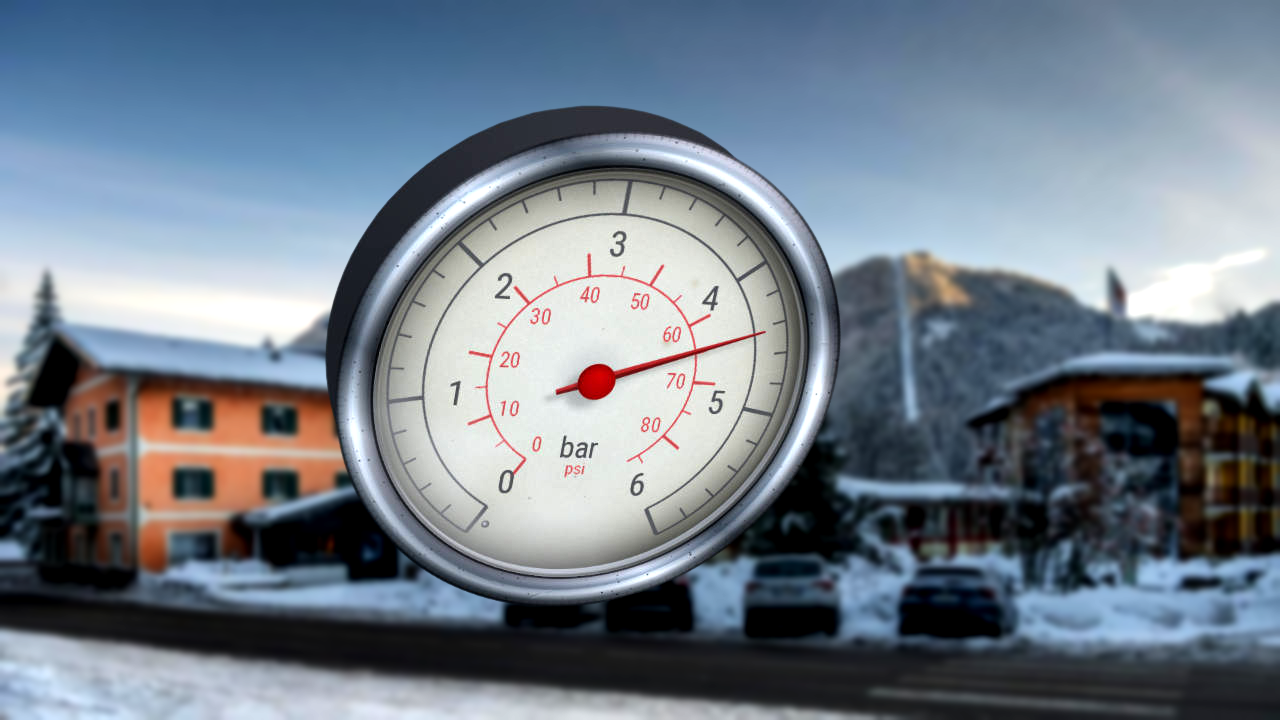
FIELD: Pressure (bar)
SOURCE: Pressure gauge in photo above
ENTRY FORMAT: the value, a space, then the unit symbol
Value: 4.4 bar
